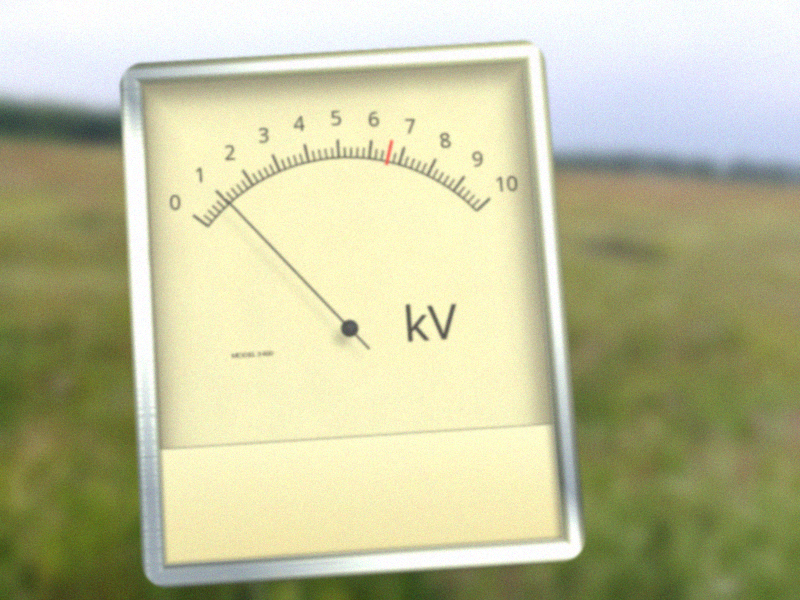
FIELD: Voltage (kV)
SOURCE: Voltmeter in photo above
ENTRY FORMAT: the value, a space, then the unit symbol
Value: 1 kV
